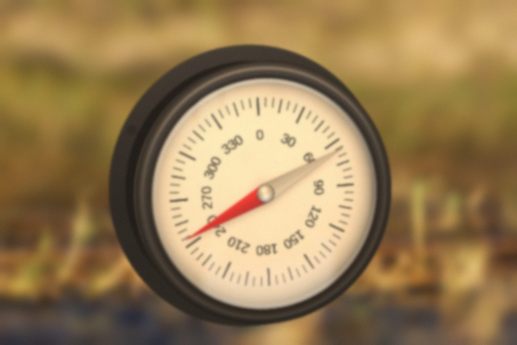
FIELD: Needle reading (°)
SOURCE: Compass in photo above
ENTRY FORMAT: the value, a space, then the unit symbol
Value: 245 °
